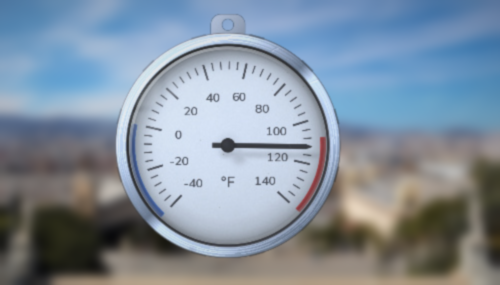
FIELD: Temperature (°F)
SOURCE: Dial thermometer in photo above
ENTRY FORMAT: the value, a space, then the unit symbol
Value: 112 °F
